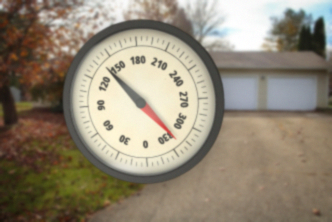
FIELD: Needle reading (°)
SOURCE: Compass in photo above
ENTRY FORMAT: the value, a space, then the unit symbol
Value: 320 °
